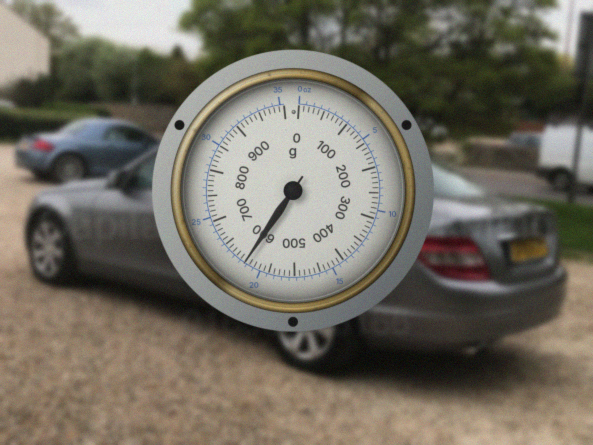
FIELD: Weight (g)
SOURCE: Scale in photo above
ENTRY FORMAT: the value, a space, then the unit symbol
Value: 600 g
